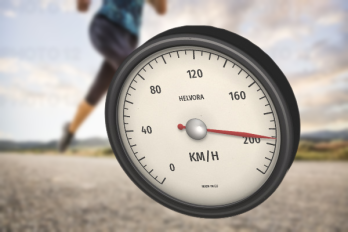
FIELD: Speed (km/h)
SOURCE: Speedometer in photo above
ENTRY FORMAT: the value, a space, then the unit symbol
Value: 195 km/h
